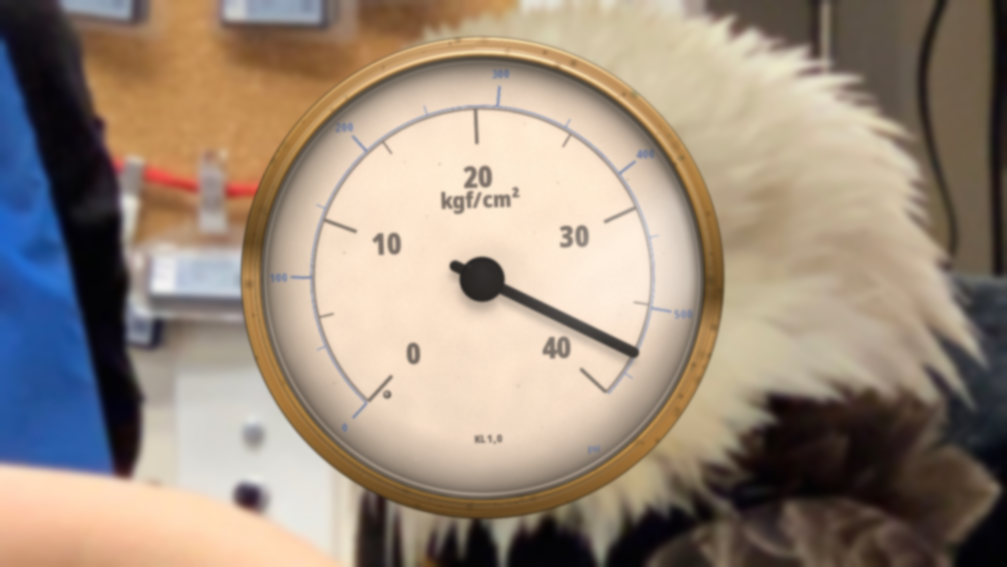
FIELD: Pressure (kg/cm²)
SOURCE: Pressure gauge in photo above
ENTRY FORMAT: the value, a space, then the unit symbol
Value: 37.5 kg/cm²
